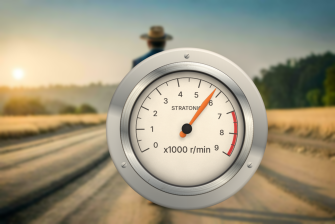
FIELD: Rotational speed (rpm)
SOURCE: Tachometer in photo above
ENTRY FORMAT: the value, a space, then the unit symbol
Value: 5750 rpm
